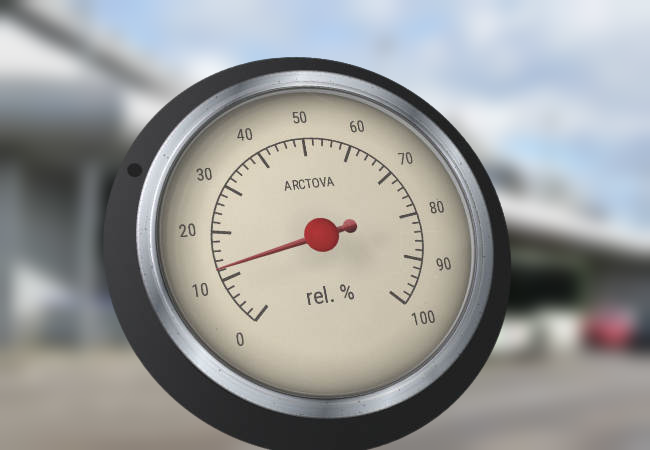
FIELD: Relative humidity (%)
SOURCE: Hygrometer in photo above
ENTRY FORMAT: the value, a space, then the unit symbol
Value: 12 %
